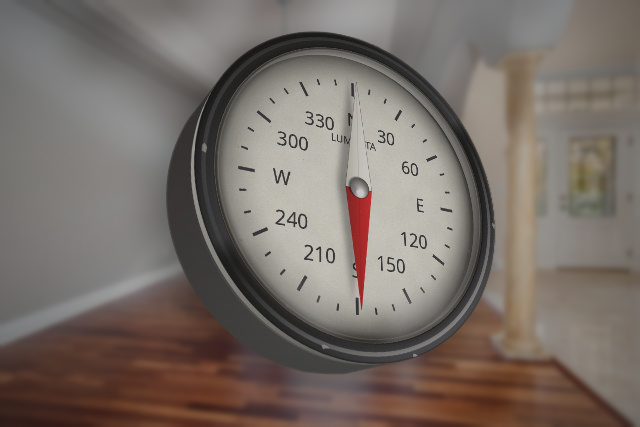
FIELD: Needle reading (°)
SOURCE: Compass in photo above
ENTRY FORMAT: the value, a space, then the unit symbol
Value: 180 °
